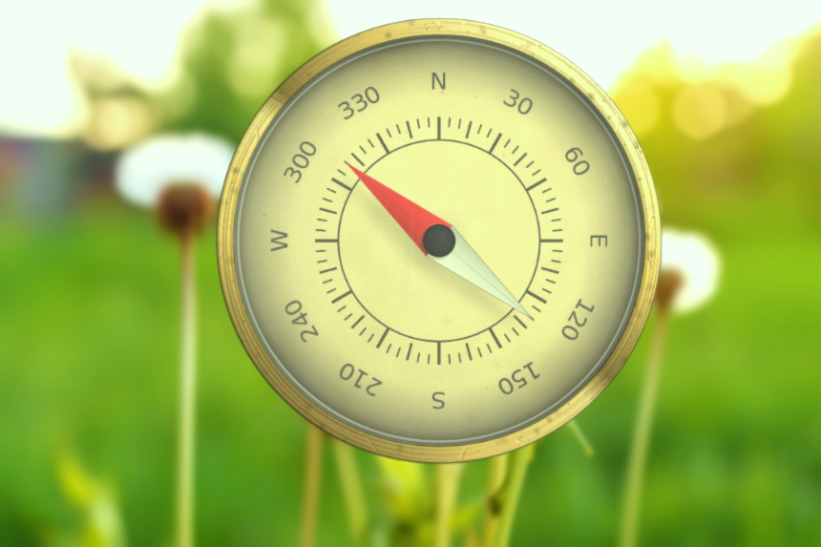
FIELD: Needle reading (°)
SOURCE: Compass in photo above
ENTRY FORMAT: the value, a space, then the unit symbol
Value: 310 °
